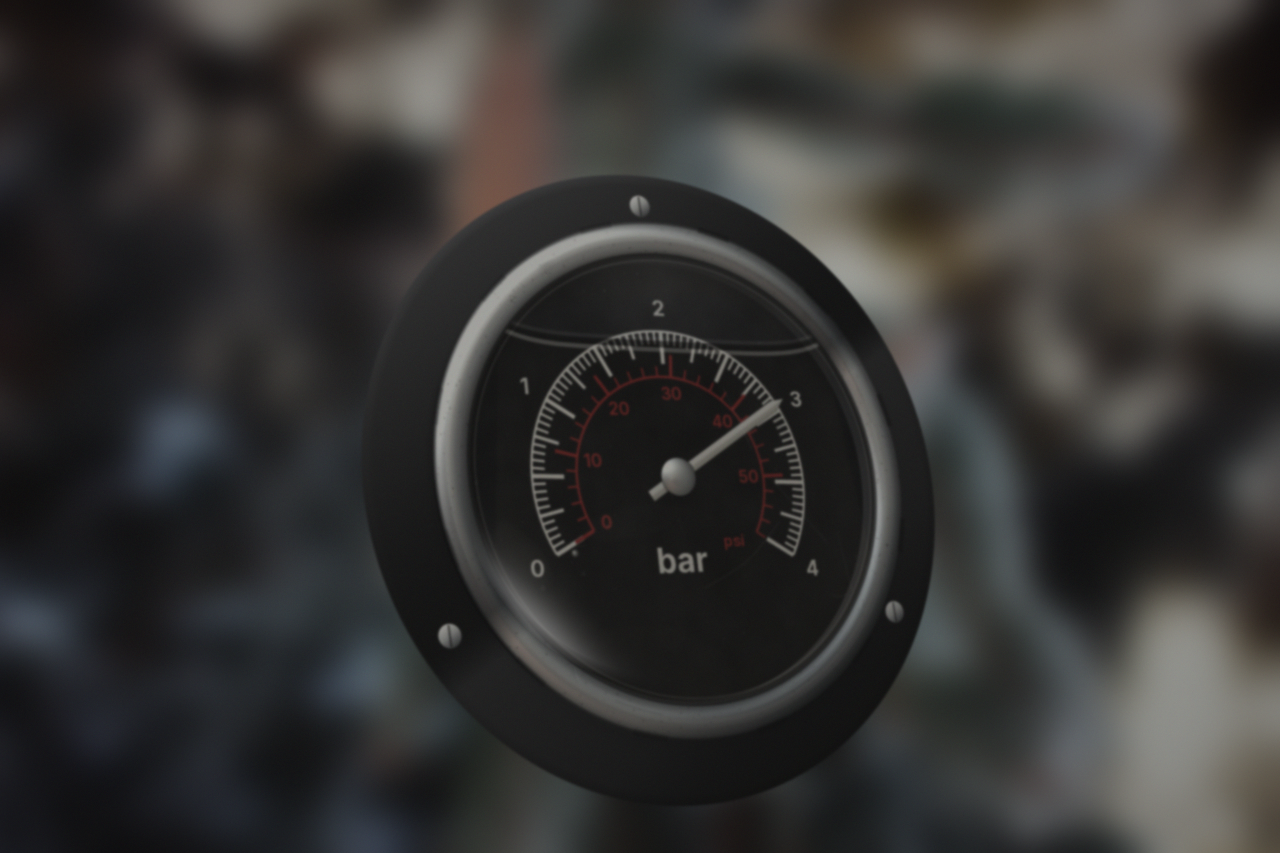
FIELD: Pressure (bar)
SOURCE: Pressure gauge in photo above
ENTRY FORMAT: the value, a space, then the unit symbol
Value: 2.95 bar
